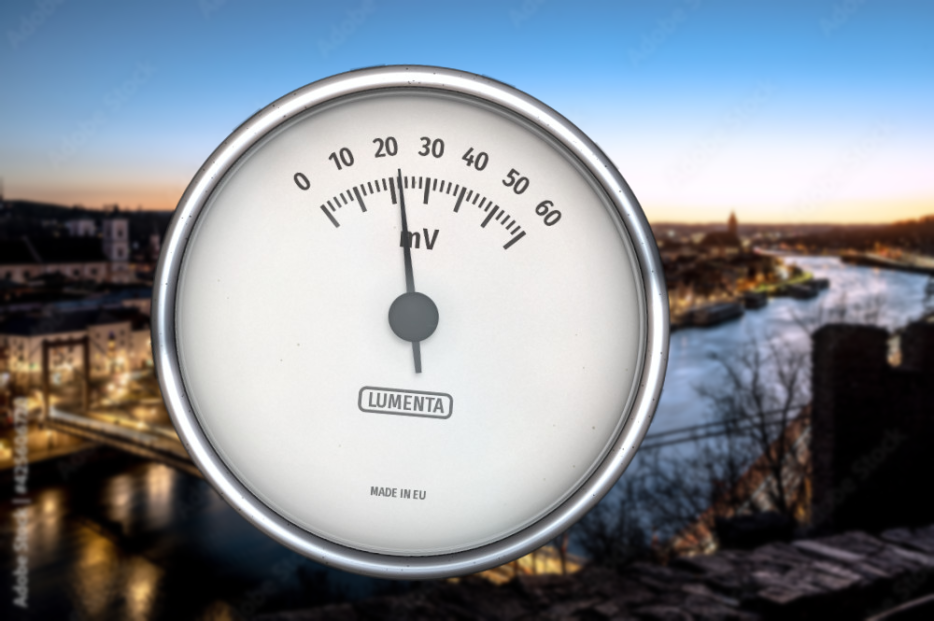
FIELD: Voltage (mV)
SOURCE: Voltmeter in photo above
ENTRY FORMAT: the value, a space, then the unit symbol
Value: 22 mV
